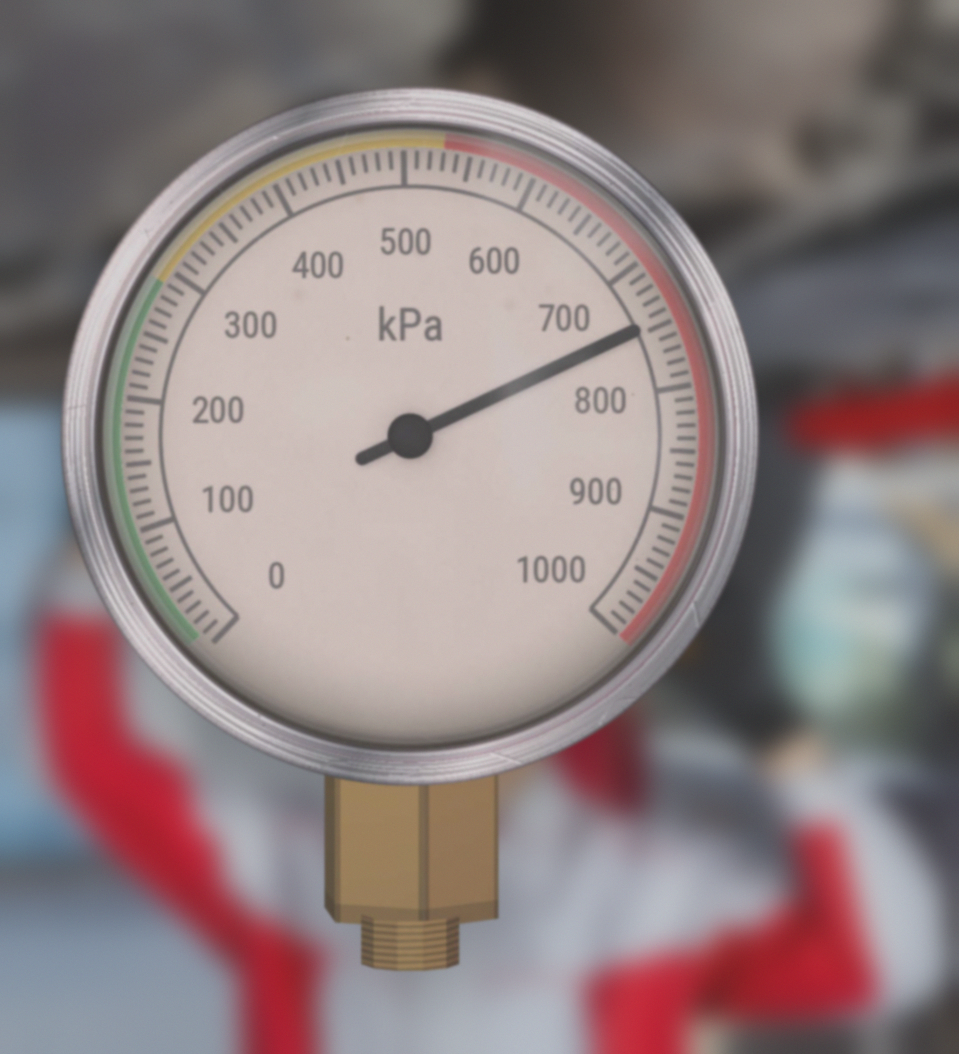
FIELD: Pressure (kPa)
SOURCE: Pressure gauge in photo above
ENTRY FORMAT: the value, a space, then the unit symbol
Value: 745 kPa
